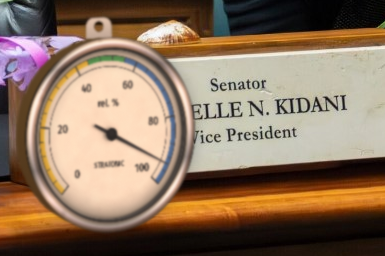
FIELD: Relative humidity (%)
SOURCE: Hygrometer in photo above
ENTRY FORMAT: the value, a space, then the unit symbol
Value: 94 %
